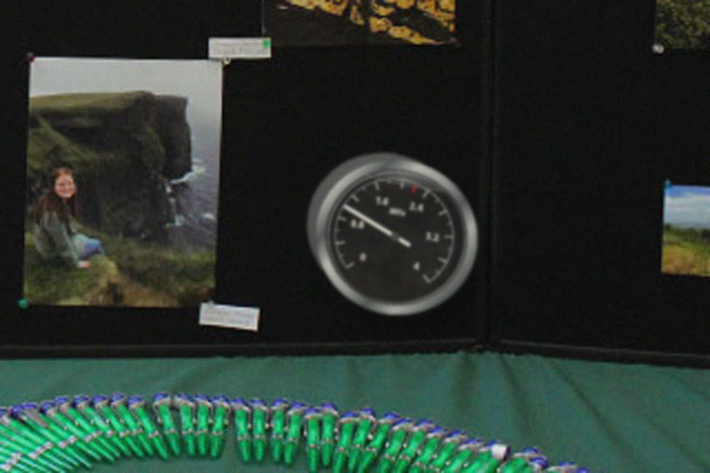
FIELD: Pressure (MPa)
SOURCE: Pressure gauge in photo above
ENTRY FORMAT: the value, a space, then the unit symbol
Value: 1 MPa
